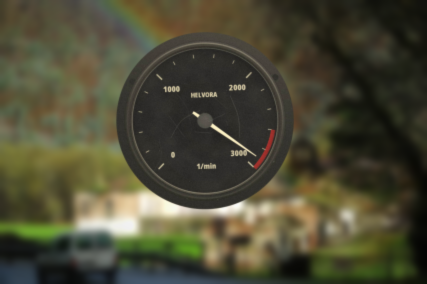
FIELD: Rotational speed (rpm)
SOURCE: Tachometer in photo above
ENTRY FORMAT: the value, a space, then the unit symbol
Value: 2900 rpm
